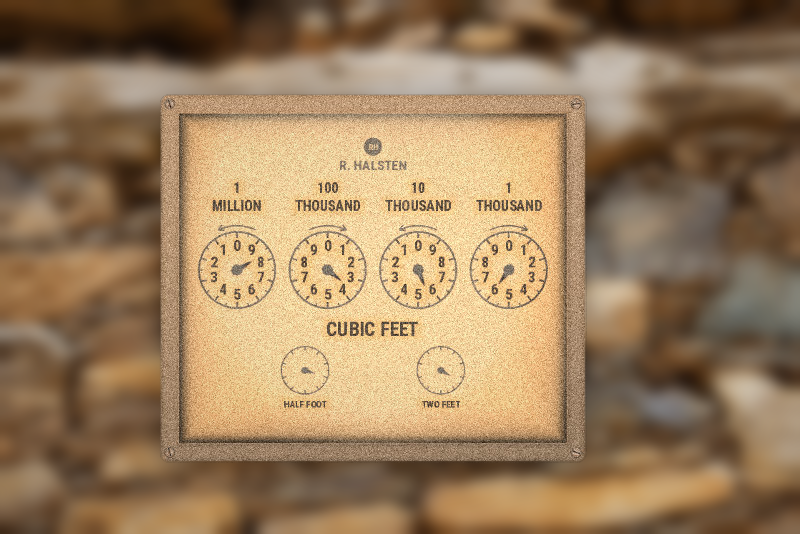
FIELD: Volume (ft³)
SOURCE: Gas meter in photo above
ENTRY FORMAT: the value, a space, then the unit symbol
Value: 835600 ft³
